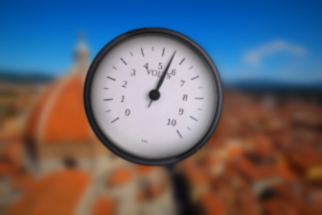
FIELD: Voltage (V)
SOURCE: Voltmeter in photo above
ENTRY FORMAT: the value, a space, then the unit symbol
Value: 5.5 V
